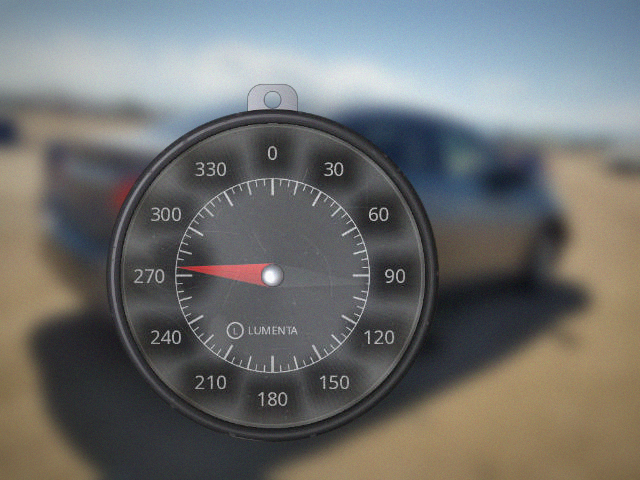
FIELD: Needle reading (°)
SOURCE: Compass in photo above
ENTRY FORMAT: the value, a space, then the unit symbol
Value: 275 °
